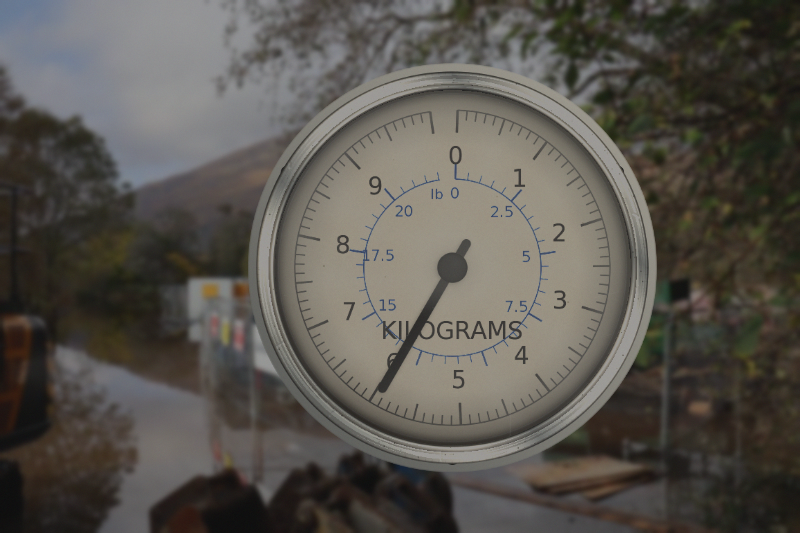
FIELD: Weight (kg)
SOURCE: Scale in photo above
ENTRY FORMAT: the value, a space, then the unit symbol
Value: 5.95 kg
